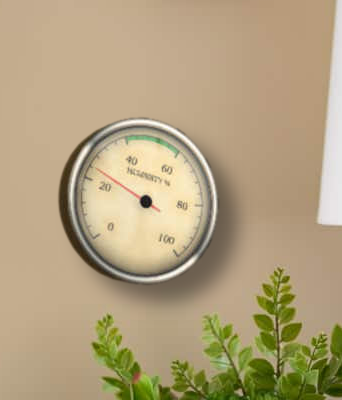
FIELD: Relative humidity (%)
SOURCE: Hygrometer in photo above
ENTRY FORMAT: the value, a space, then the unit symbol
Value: 24 %
